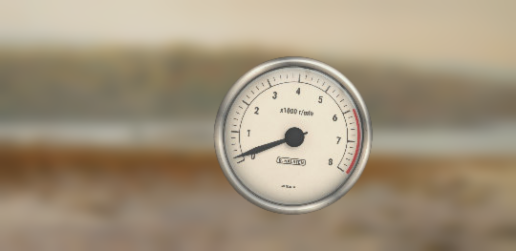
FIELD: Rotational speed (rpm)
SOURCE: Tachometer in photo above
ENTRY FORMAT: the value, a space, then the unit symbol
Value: 200 rpm
